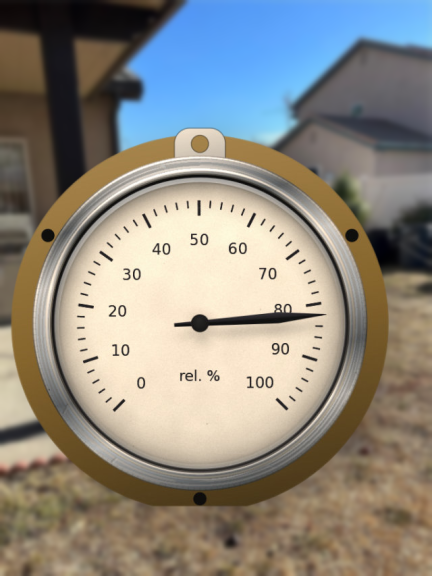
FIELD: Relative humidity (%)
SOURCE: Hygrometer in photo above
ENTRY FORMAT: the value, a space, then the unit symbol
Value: 82 %
